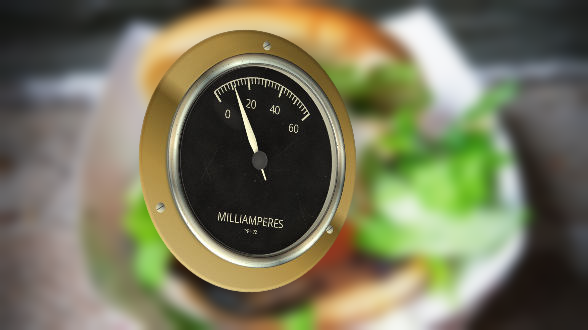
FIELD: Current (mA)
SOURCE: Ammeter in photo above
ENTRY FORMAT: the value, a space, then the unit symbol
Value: 10 mA
